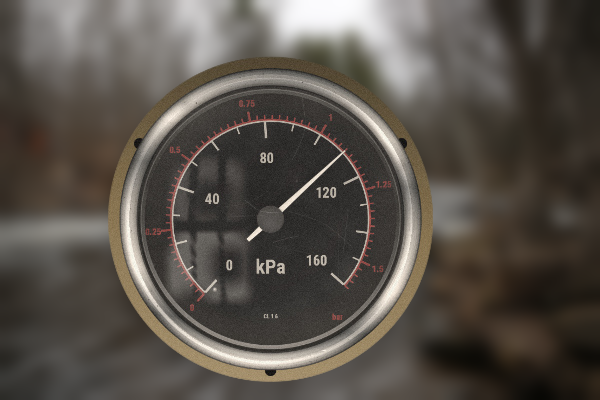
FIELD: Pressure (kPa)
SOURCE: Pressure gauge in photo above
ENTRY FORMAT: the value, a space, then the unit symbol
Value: 110 kPa
